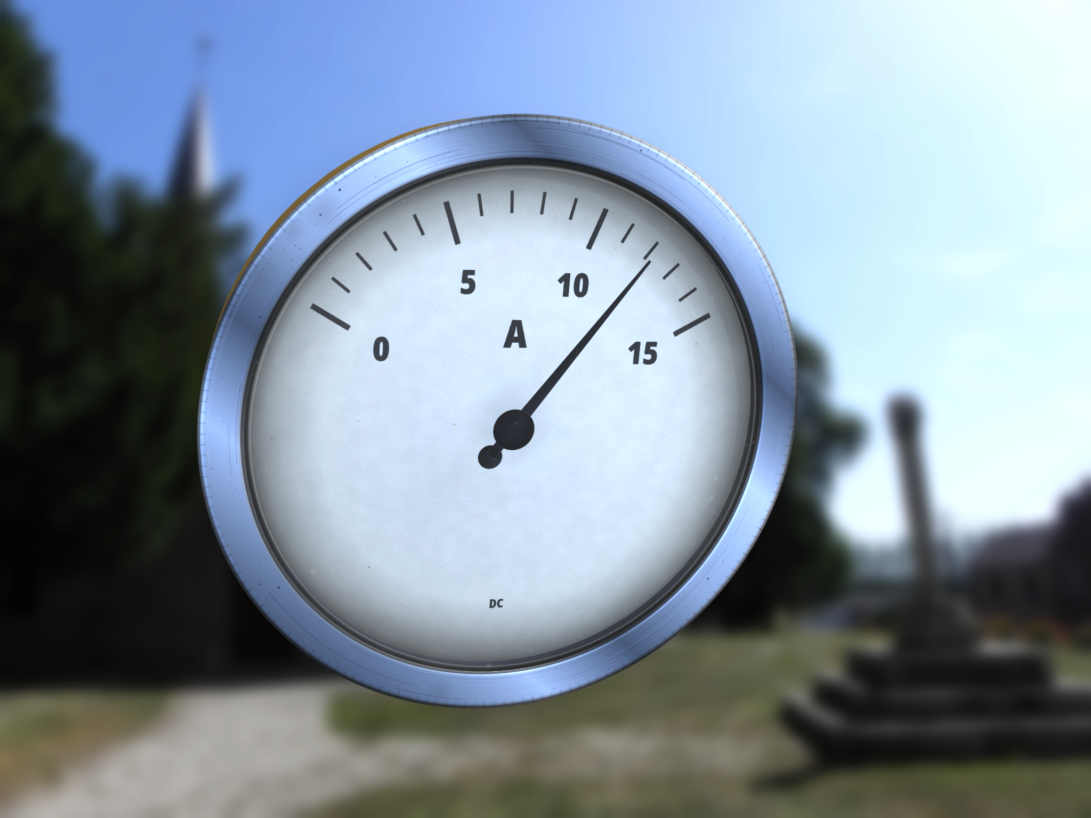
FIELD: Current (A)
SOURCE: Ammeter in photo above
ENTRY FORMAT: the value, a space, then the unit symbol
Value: 12 A
